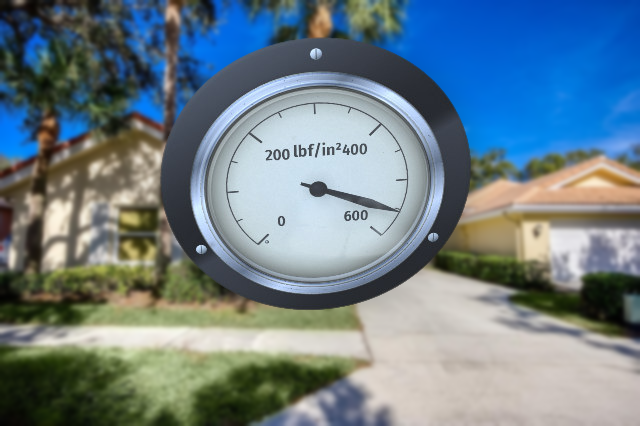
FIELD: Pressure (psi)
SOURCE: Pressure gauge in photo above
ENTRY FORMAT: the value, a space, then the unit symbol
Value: 550 psi
